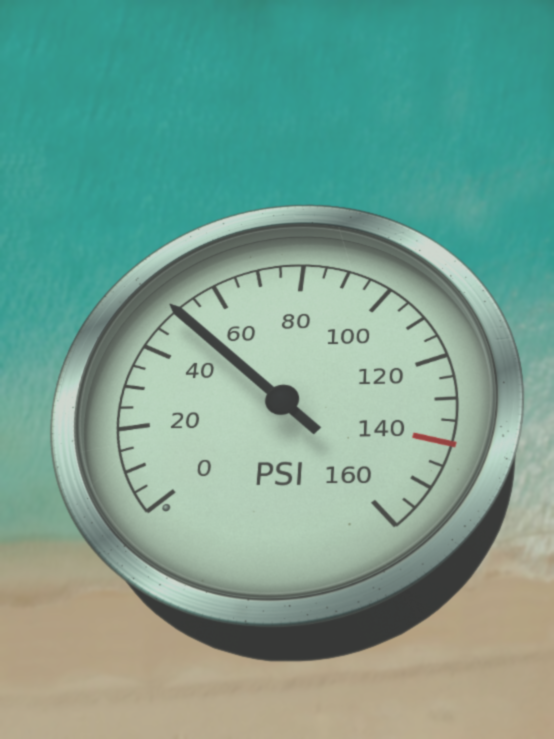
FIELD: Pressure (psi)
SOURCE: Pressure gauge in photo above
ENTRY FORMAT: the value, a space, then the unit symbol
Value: 50 psi
